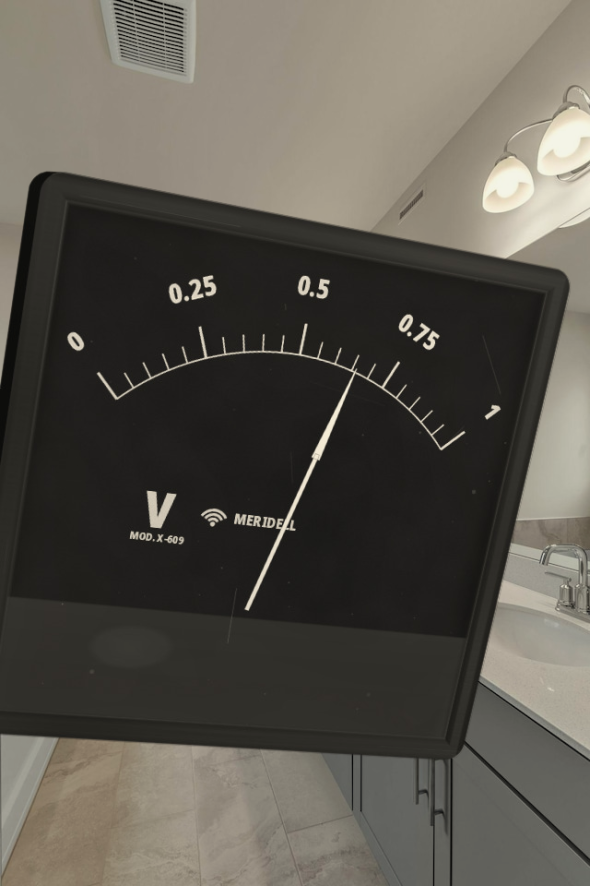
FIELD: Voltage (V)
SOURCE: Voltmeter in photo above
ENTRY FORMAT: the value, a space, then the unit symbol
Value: 0.65 V
